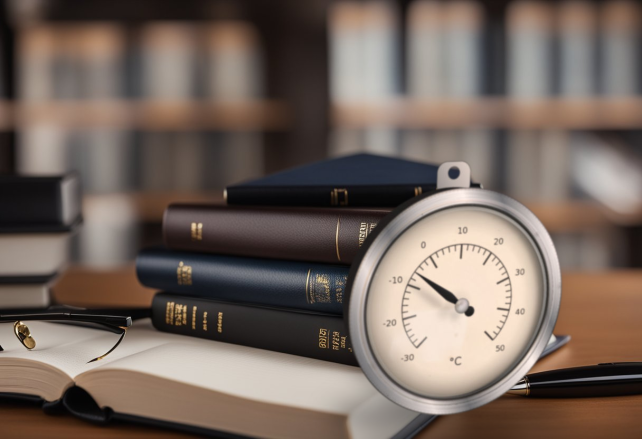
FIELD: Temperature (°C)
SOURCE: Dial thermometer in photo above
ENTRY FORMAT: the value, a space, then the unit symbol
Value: -6 °C
